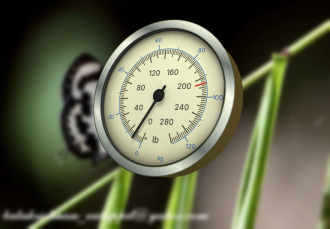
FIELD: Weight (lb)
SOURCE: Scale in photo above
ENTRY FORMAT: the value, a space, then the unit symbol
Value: 10 lb
